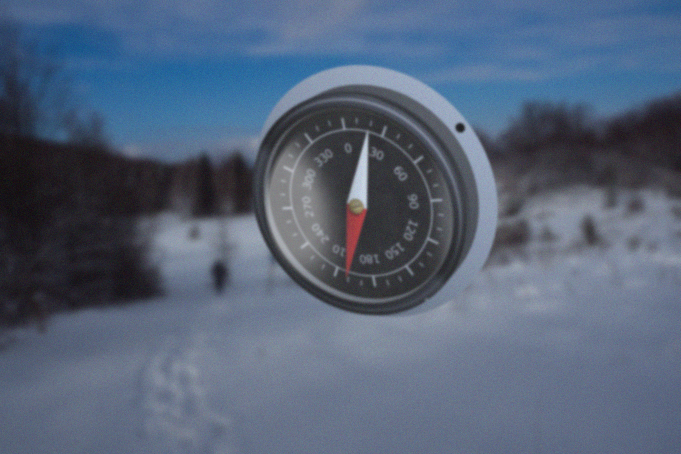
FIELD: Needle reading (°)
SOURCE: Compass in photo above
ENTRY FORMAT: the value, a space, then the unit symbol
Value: 200 °
